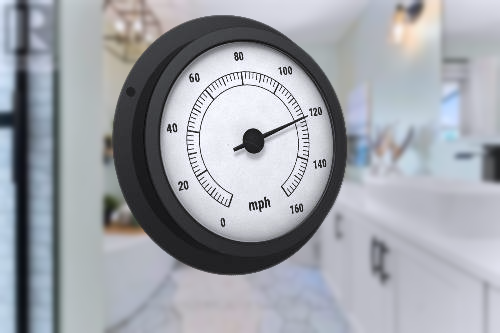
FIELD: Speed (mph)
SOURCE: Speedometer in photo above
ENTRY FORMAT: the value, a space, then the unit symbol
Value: 120 mph
